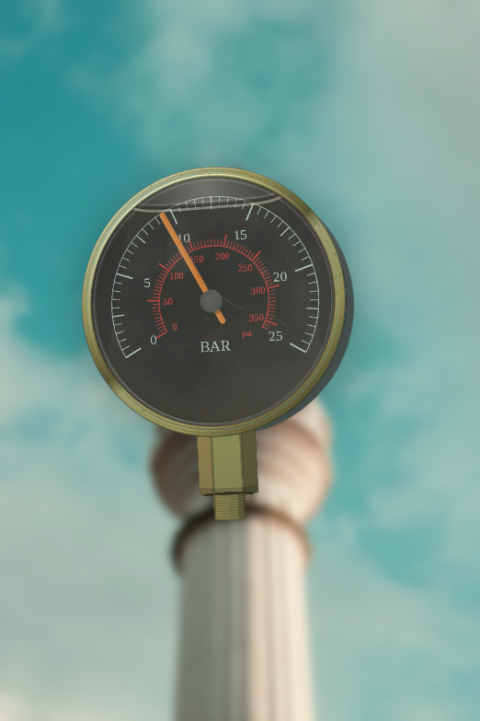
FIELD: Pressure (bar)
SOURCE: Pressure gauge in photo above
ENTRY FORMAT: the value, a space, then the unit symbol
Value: 9.5 bar
